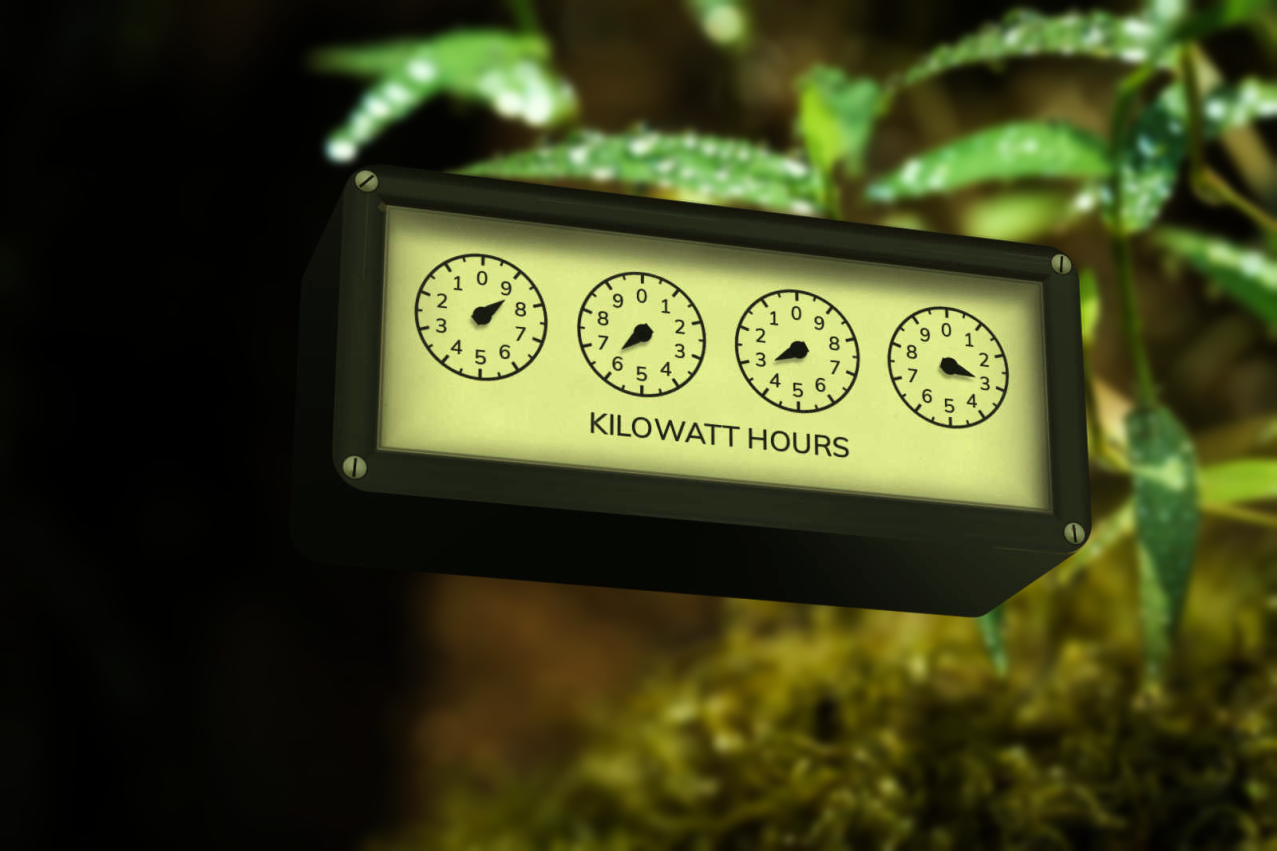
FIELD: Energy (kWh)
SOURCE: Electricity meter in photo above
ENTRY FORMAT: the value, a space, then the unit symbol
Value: 8633 kWh
